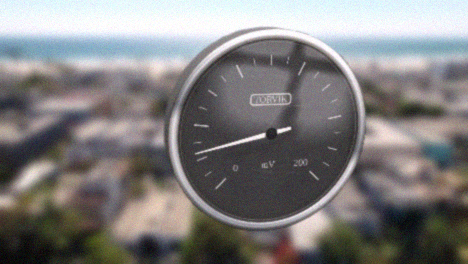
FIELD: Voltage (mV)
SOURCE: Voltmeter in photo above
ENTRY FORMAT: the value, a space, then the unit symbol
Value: 25 mV
